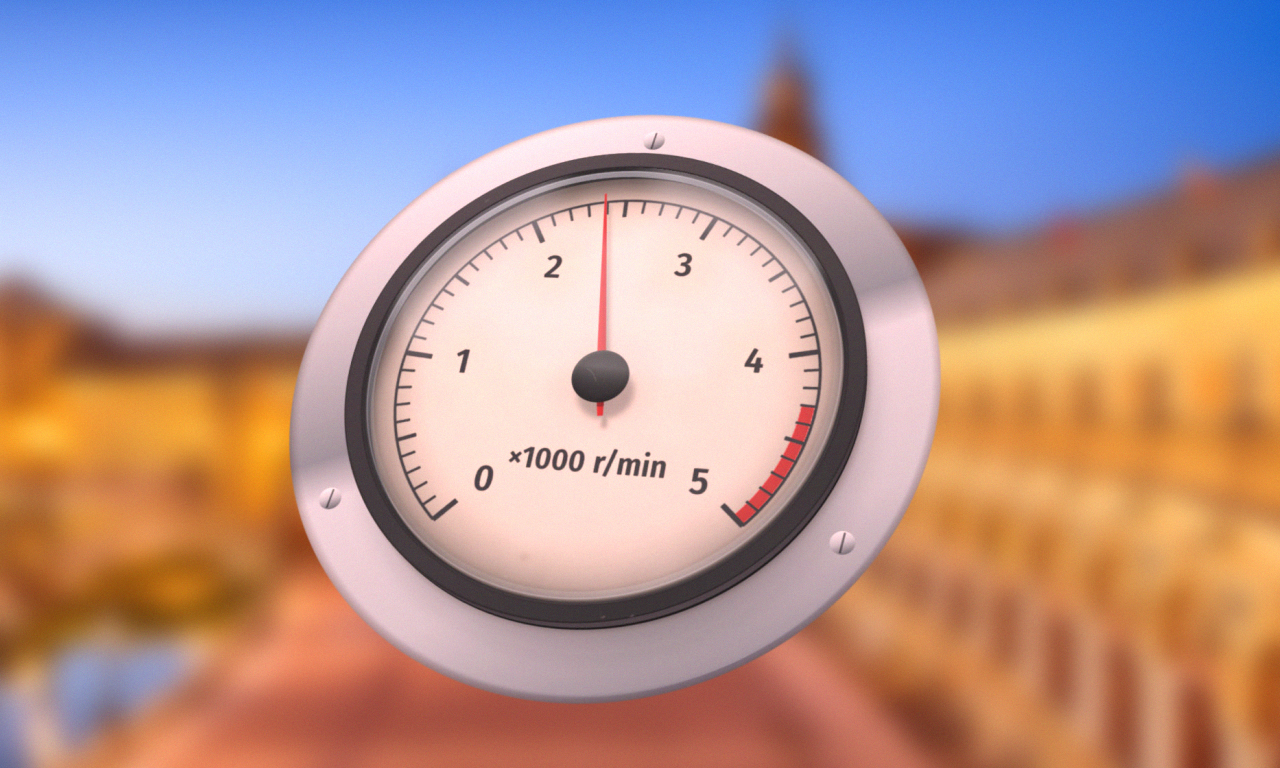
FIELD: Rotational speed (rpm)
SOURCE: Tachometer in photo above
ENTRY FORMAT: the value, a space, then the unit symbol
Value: 2400 rpm
